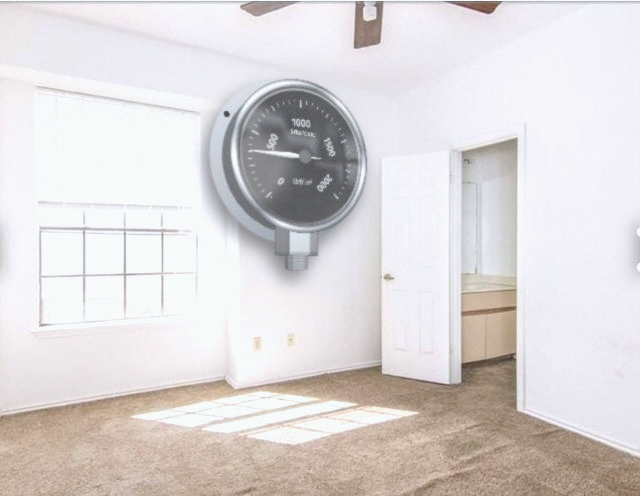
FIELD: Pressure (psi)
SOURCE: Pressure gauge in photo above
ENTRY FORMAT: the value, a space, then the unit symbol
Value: 350 psi
